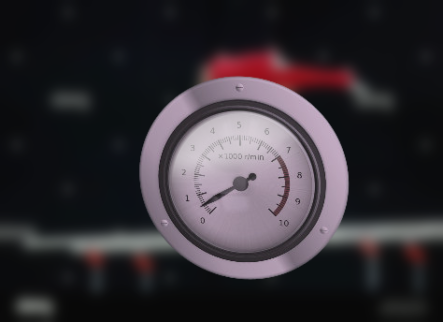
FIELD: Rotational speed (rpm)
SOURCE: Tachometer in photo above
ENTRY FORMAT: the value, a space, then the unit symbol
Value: 500 rpm
